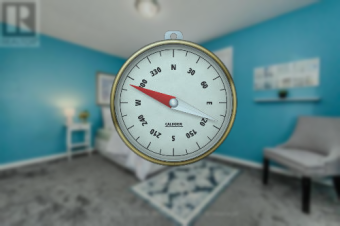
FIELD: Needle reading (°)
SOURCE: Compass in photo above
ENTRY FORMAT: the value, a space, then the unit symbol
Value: 292.5 °
